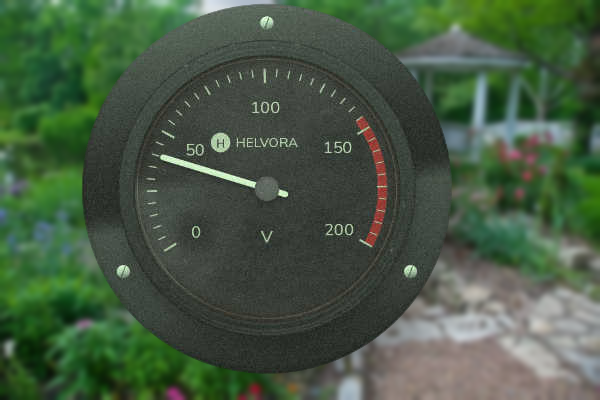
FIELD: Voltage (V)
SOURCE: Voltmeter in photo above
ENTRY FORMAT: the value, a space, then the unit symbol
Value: 40 V
